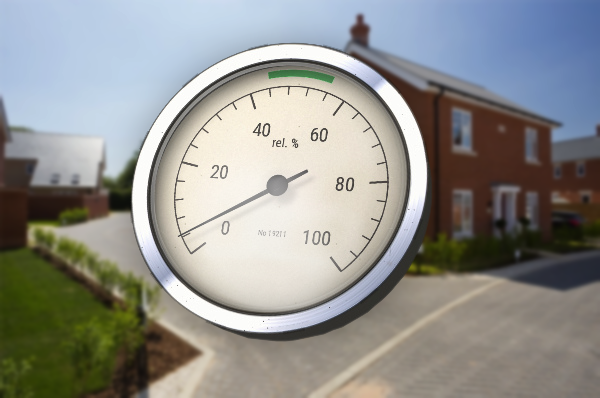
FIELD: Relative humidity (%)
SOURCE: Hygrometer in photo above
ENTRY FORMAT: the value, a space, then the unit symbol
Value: 4 %
